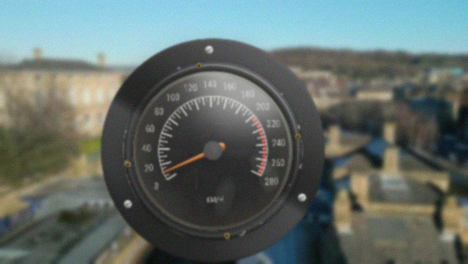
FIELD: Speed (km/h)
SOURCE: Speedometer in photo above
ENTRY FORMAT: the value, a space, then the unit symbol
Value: 10 km/h
